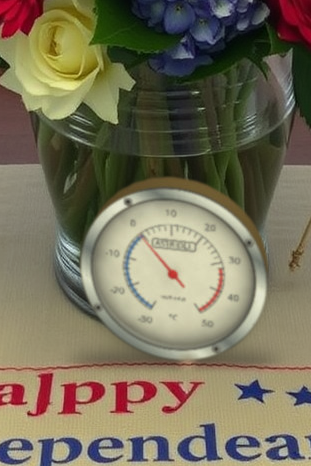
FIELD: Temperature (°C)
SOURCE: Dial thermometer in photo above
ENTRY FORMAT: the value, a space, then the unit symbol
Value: 0 °C
